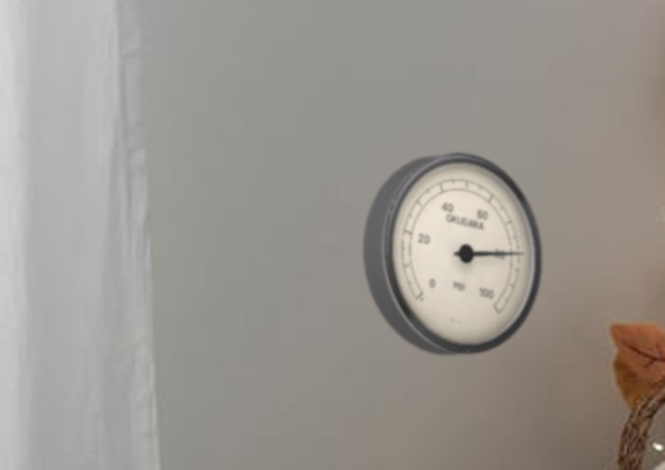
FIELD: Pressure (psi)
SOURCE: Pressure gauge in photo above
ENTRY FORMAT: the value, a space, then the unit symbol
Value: 80 psi
